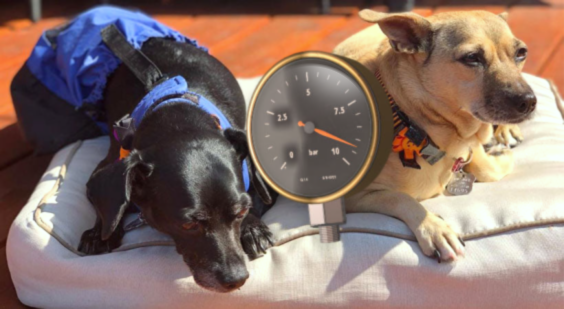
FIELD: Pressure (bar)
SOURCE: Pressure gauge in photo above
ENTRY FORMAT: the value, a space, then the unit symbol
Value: 9.25 bar
